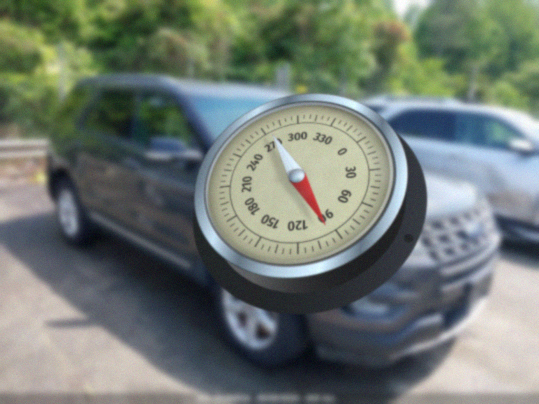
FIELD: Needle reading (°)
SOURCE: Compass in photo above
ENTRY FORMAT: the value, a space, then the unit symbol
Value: 95 °
